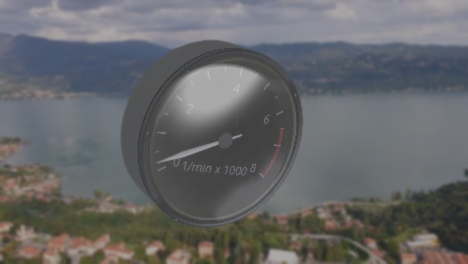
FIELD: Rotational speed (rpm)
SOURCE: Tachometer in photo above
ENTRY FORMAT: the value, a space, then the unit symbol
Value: 250 rpm
